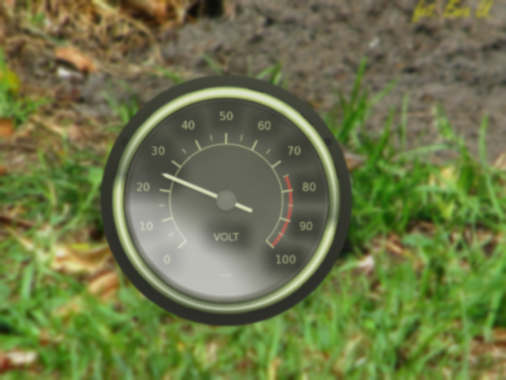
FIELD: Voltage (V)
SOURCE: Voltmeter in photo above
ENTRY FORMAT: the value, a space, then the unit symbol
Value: 25 V
